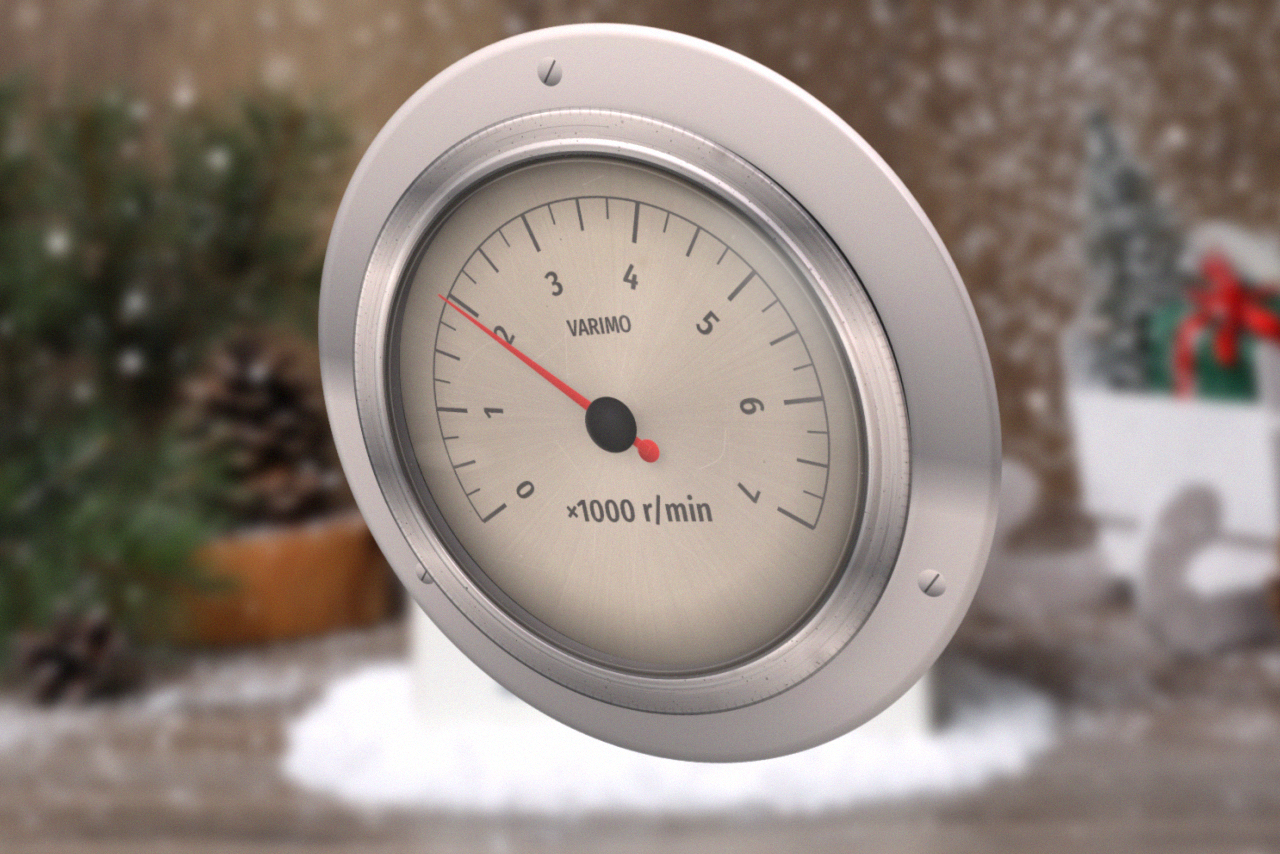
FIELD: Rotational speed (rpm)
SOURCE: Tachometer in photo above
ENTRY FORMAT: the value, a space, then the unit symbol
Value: 2000 rpm
